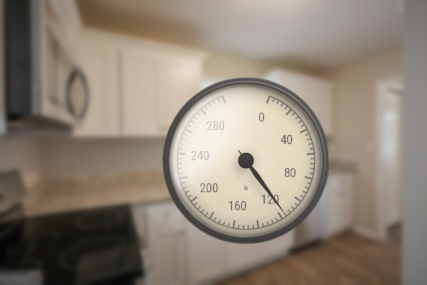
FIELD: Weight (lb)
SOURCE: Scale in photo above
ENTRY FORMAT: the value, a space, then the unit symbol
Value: 116 lb
